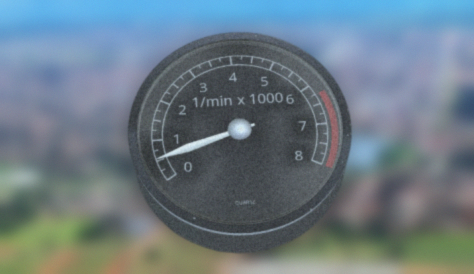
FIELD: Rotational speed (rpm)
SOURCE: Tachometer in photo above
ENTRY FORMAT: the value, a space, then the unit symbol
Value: 500 rpm
